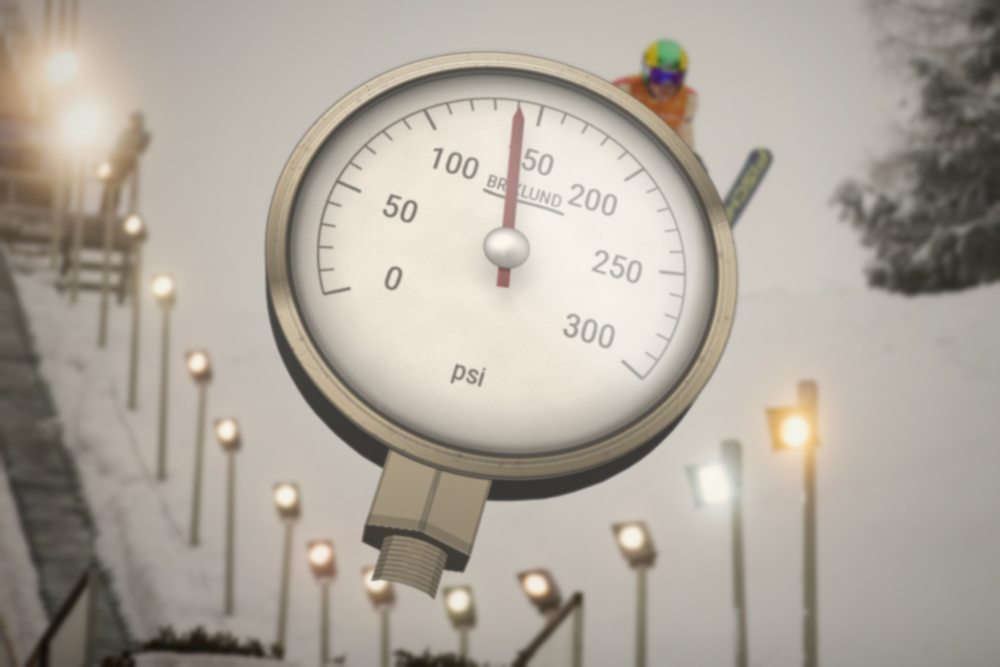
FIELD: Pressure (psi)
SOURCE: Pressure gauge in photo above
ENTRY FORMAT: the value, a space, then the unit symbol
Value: 140 psi
